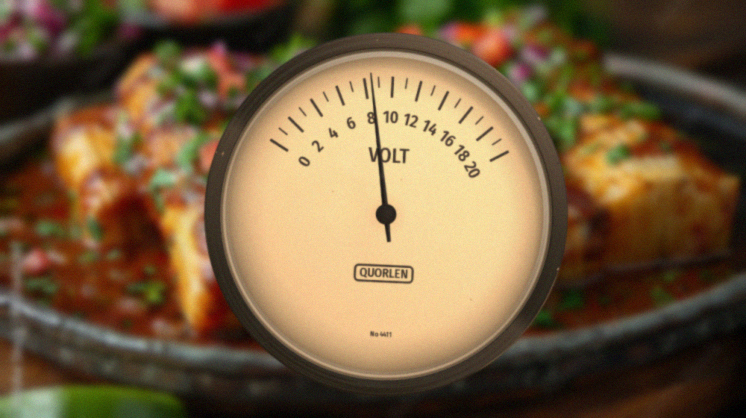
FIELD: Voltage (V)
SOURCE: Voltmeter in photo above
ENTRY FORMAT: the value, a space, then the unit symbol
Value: 8.5 V
